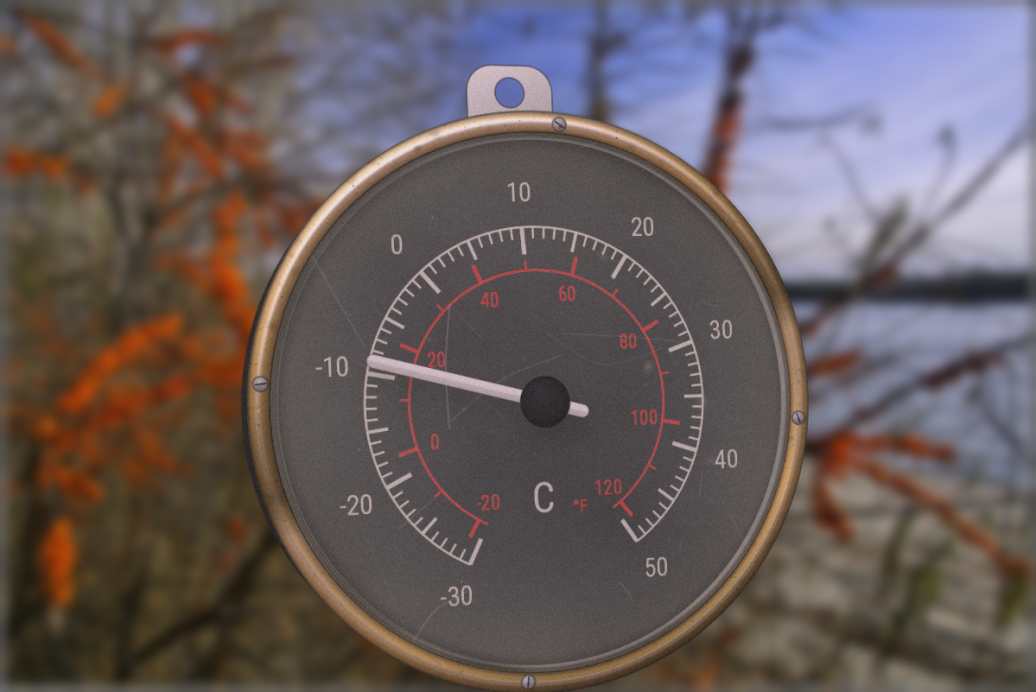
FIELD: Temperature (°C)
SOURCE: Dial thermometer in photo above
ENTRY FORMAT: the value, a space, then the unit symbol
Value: -9 °C
